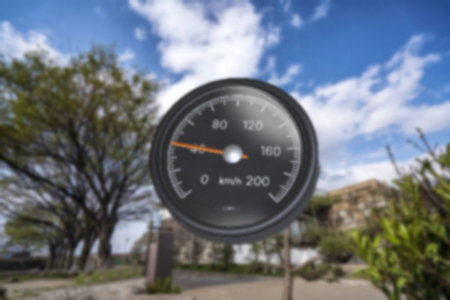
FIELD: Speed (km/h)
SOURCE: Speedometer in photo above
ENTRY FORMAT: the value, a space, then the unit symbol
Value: 40 km/h
